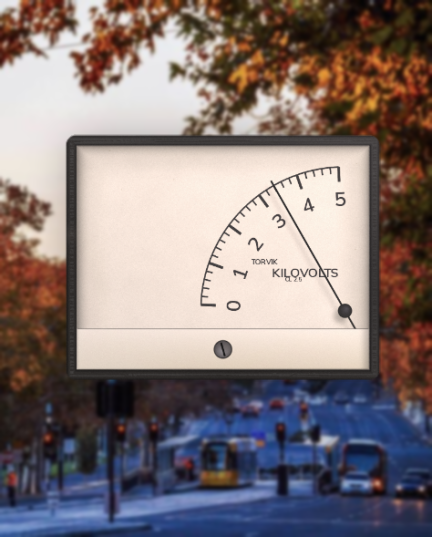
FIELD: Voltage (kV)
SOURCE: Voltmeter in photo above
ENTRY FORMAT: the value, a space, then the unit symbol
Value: 3.4 kV
